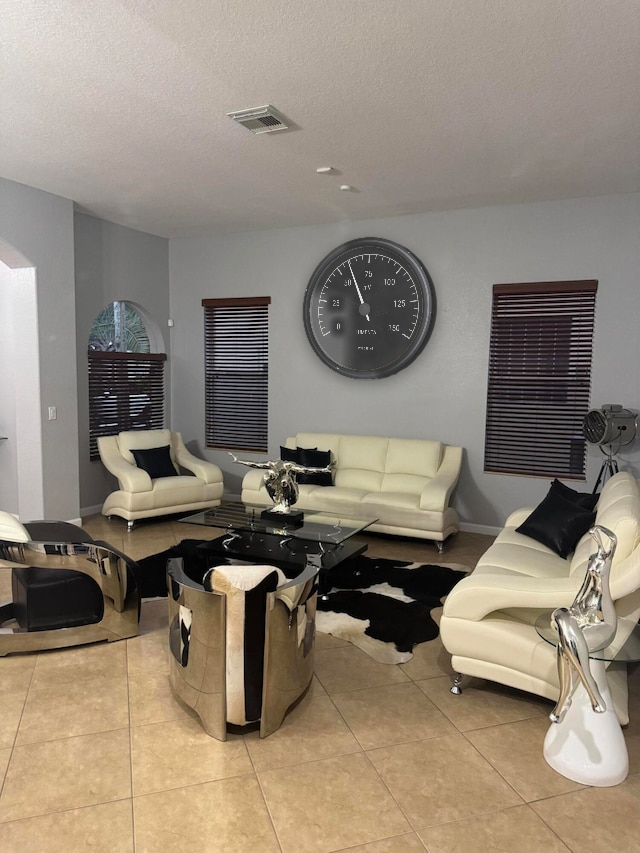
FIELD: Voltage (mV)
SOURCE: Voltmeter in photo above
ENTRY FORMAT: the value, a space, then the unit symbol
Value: 60 mV
